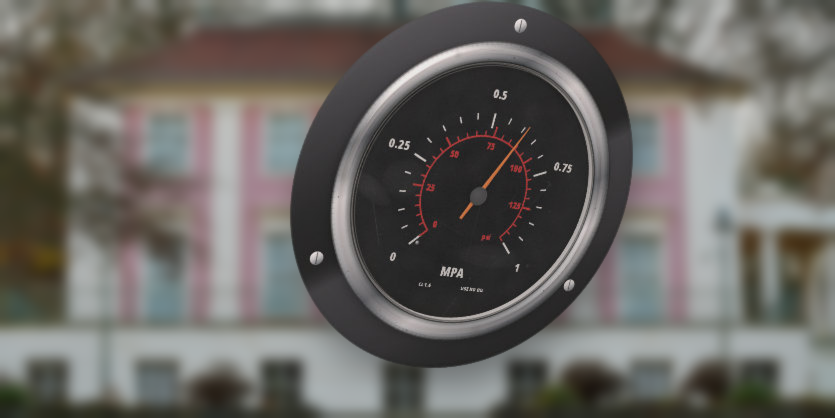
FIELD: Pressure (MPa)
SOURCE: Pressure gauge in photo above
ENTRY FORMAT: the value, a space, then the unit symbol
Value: 0.6 MPa
